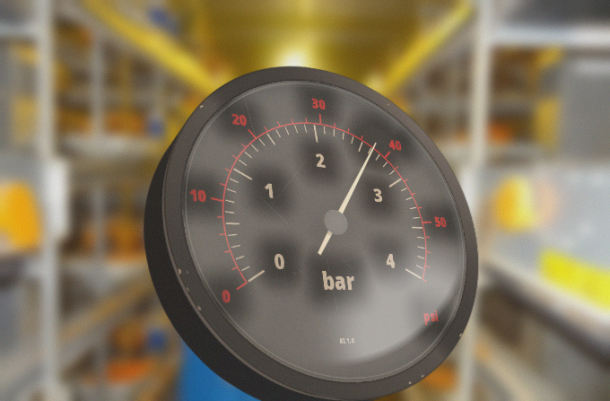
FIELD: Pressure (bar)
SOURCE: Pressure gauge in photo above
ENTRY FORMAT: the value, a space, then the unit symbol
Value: 2.6 bar
